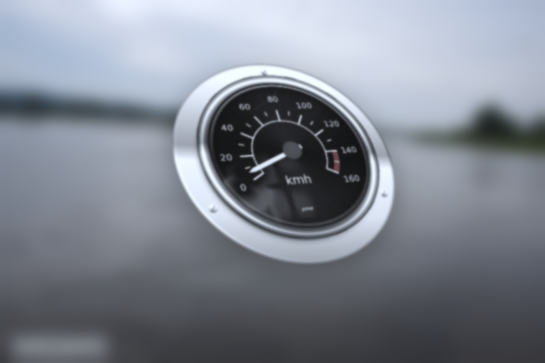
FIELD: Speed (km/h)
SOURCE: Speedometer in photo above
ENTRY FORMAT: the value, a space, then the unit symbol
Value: 5 km/h
